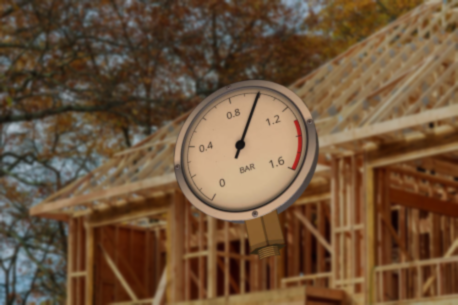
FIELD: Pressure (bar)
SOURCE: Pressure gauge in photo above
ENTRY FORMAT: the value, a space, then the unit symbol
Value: 1 bar
